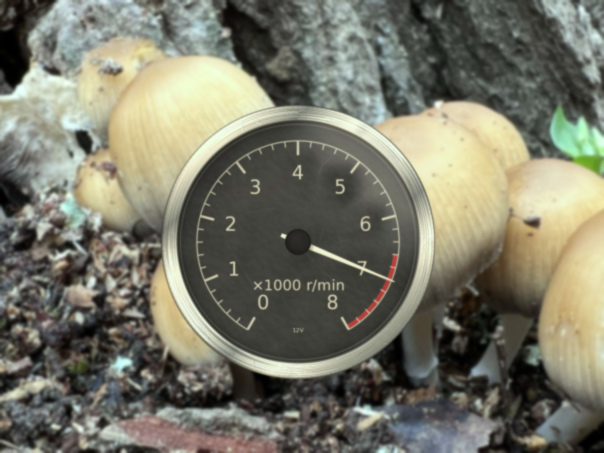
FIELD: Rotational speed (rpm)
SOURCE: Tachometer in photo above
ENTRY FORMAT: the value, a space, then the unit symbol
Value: 7000 rpm
